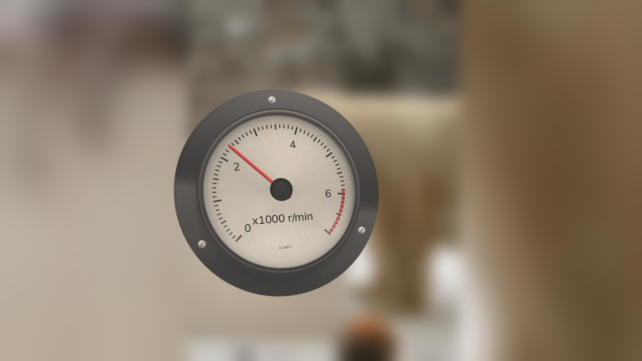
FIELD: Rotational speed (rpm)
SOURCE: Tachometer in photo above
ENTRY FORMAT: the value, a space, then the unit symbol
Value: 2300 rpm
